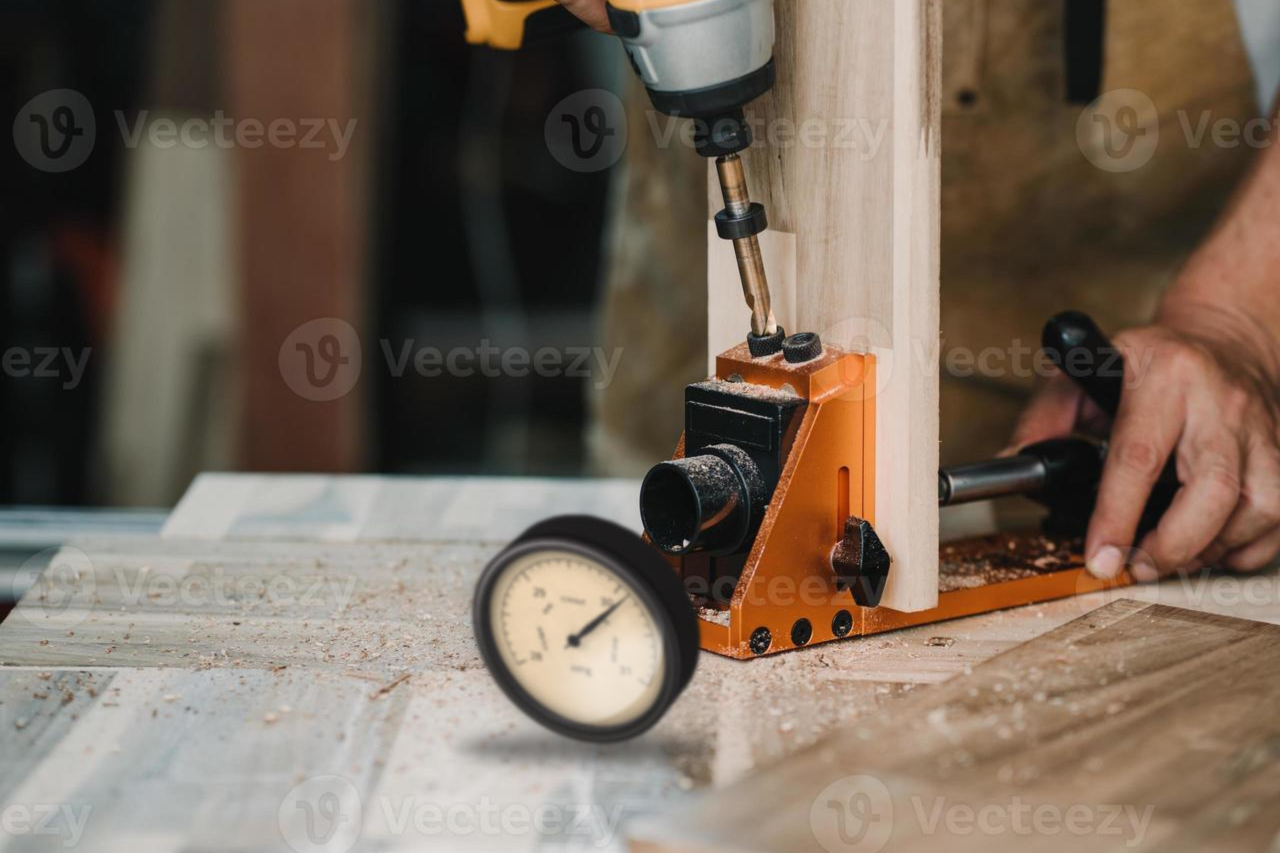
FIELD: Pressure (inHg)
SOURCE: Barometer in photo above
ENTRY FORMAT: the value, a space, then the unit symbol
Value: 30.1 inHg
